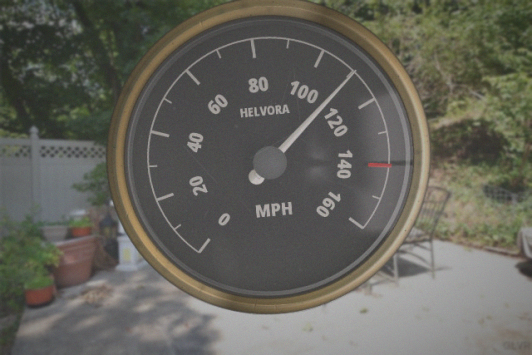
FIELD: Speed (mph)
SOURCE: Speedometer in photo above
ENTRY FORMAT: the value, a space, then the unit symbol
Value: 110 mph
